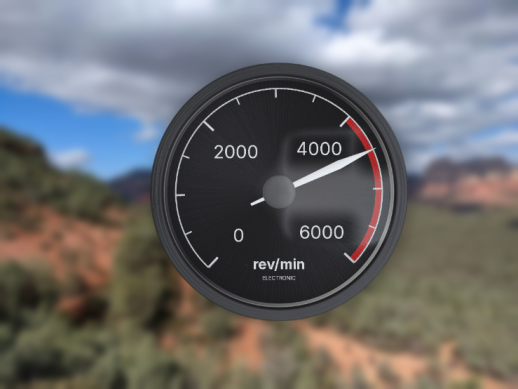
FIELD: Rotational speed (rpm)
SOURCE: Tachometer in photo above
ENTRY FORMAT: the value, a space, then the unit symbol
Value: 4500 rpm
